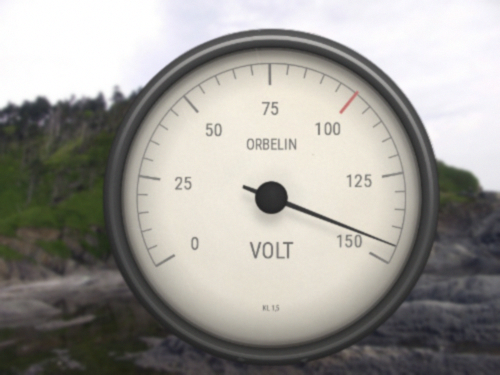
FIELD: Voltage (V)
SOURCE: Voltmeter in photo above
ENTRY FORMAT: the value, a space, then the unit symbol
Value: 145 V
